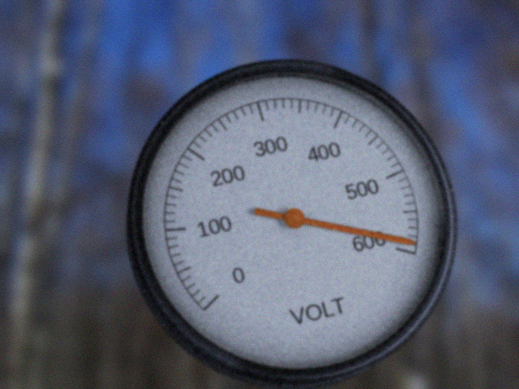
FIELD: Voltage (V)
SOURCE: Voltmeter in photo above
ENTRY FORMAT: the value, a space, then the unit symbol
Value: 590 V
